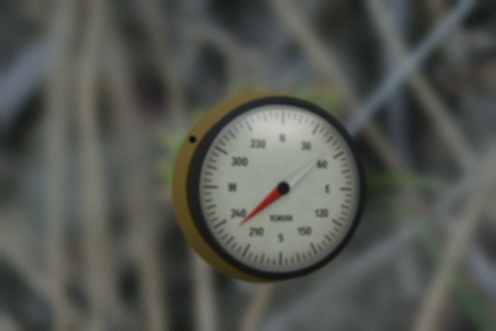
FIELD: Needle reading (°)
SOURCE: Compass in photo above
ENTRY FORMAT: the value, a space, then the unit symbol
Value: 230 °
